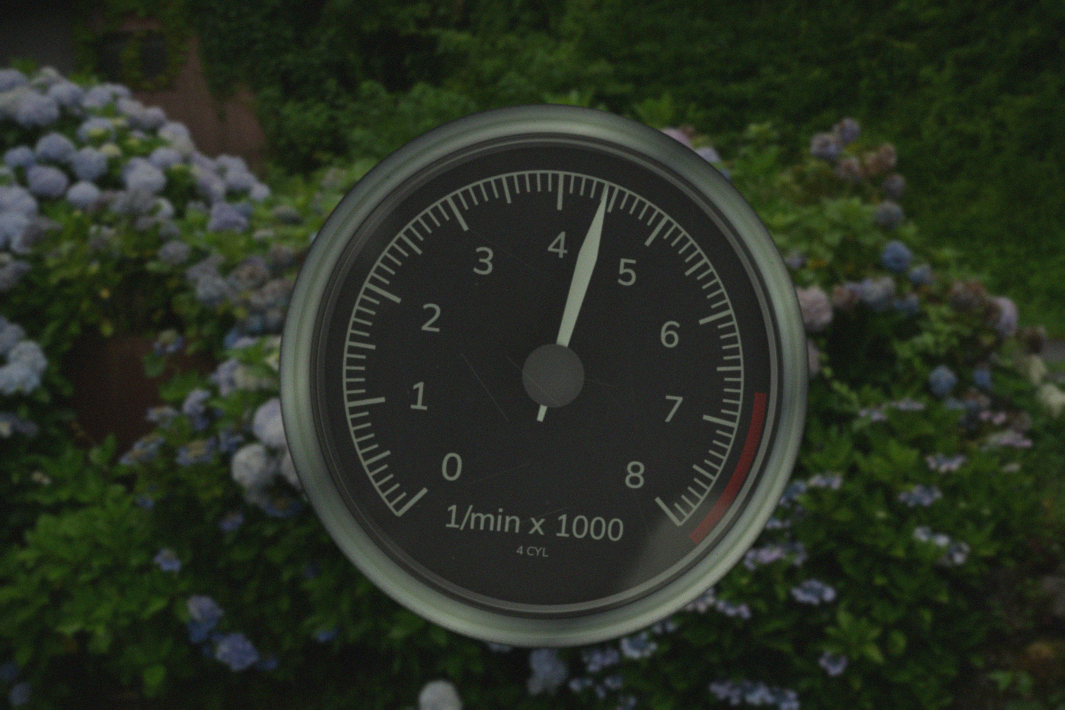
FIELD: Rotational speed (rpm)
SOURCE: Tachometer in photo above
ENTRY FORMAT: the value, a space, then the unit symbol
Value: 4400 rpm
